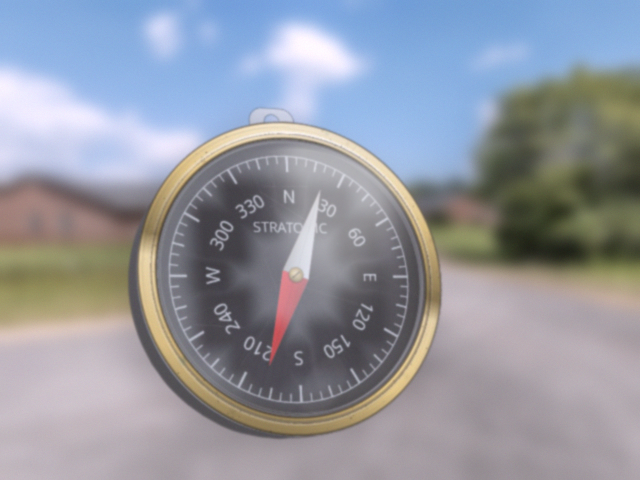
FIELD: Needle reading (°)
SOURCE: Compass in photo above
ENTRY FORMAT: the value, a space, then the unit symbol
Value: 200 °
